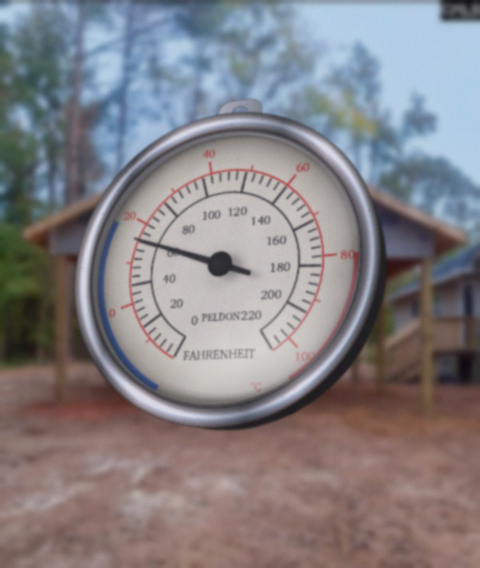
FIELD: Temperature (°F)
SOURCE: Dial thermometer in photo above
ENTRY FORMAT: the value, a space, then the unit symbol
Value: 60 °F
